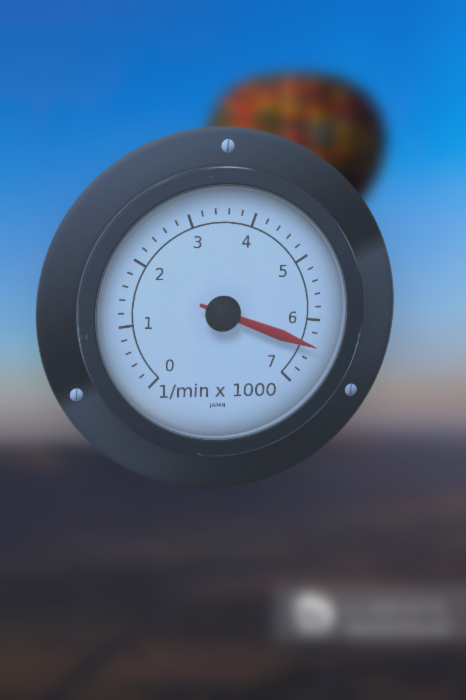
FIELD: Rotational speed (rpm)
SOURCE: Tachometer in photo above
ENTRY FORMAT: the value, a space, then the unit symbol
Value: 6400 rpm
